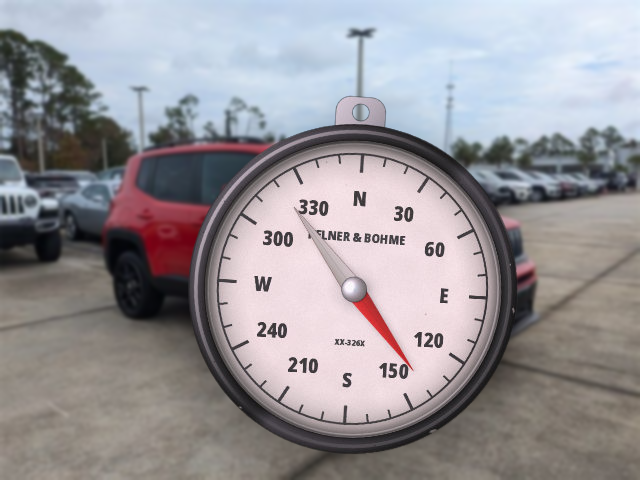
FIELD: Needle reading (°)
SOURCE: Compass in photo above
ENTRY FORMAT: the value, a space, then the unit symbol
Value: 140 °
